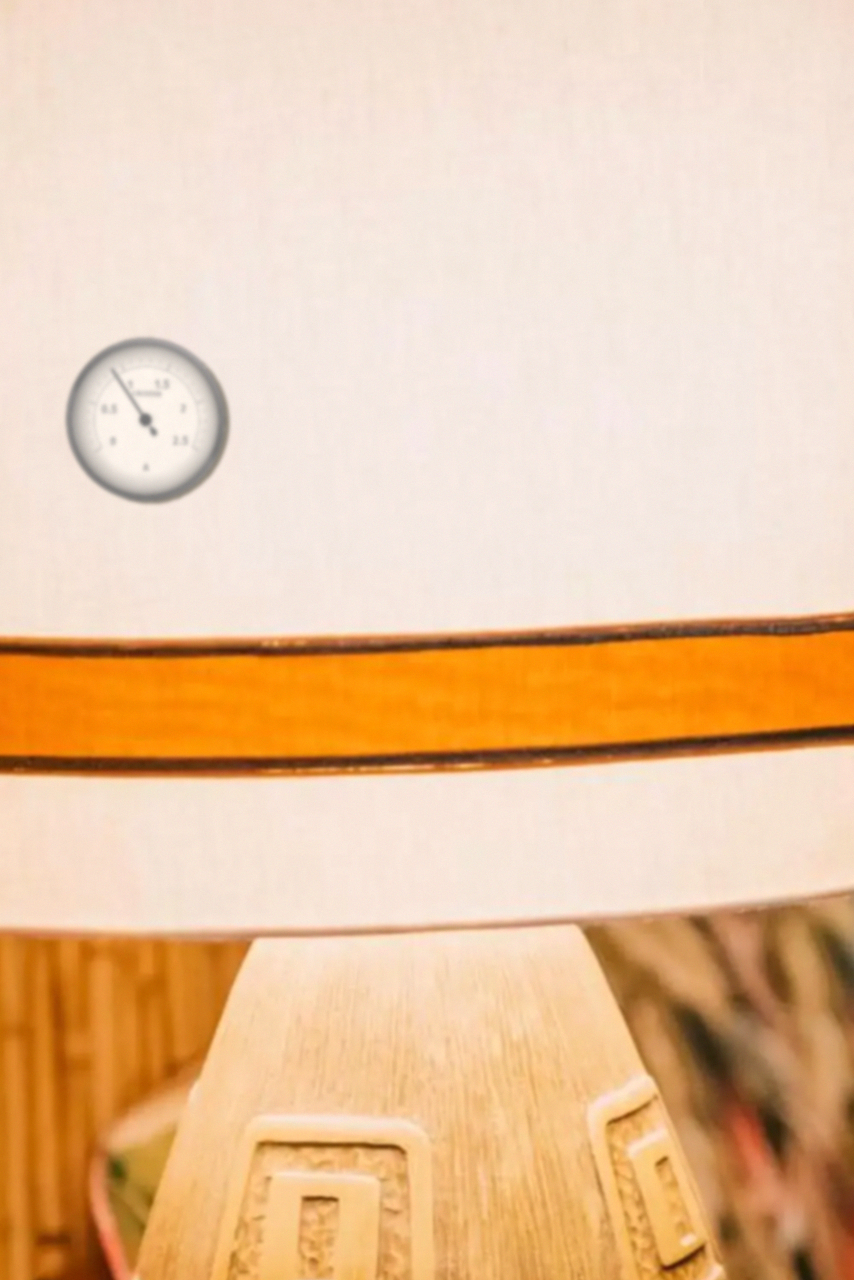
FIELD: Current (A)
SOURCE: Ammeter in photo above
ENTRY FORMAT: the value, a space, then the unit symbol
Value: 0.9 A
